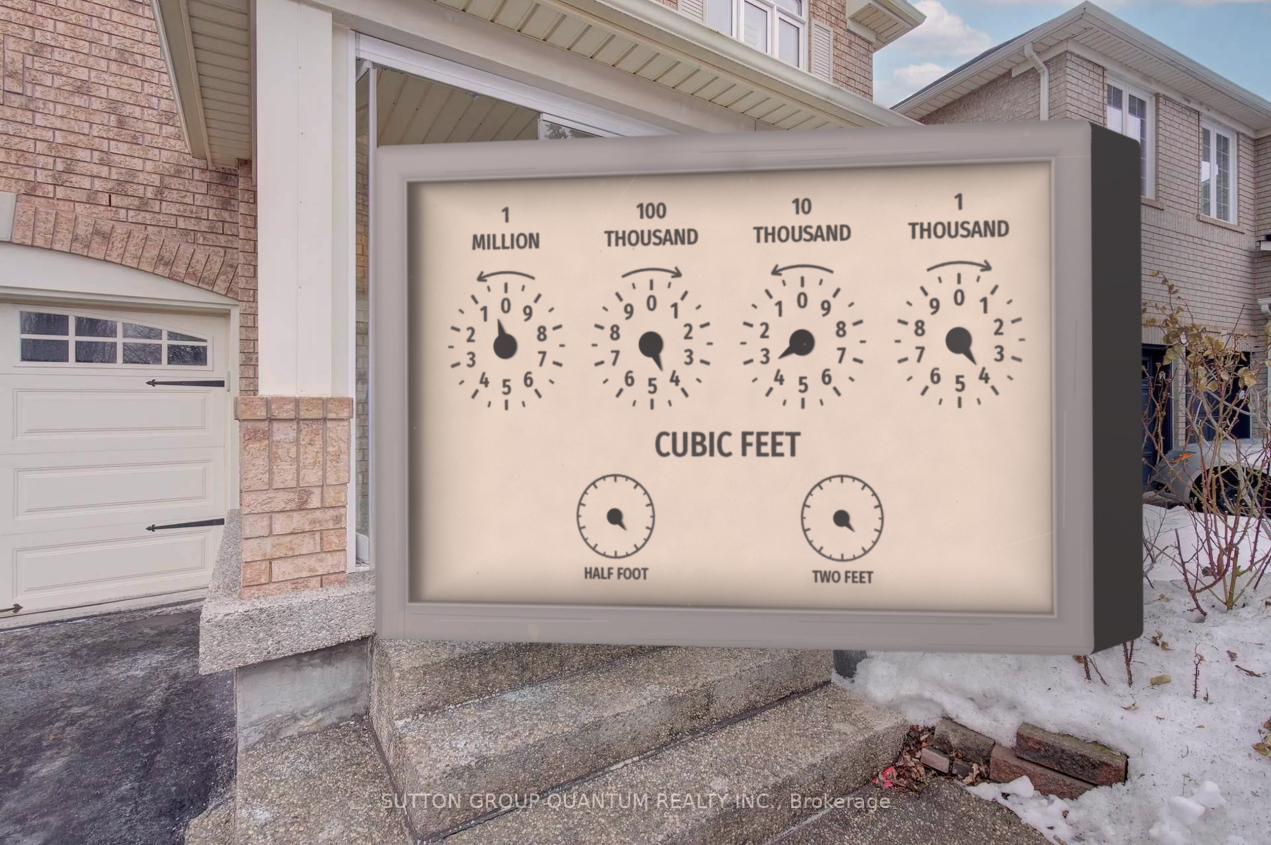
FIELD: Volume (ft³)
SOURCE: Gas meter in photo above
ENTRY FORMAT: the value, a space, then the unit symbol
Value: 43400 ft³
